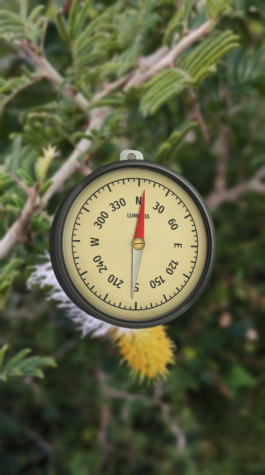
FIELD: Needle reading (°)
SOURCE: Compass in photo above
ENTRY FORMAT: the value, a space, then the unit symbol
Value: 5 °
